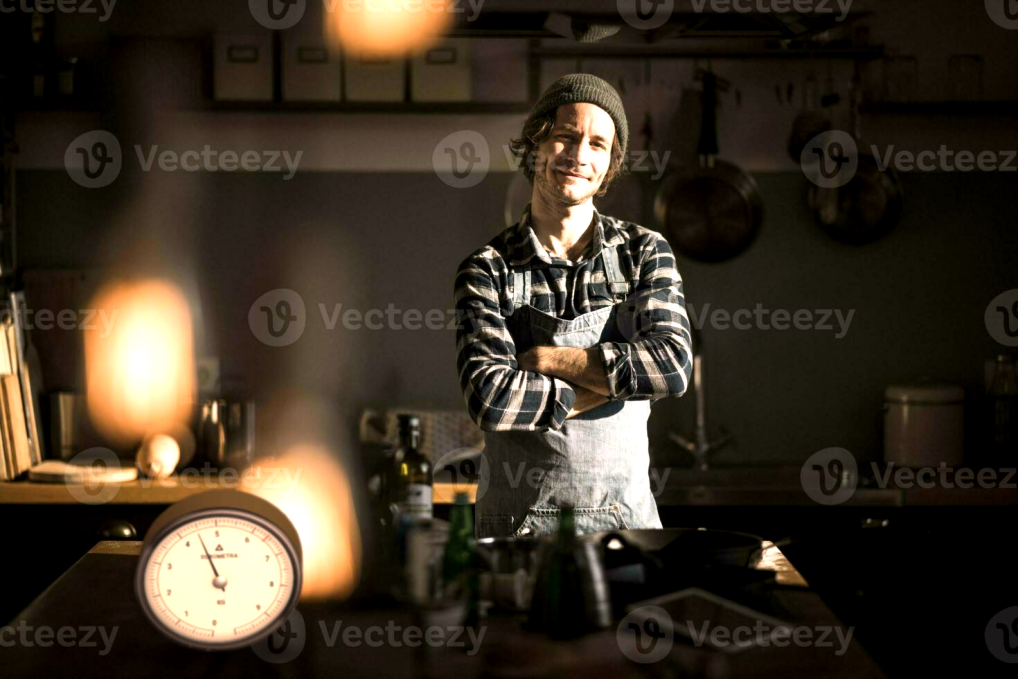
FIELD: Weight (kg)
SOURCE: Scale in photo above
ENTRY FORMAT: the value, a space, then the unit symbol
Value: 4.5 kg
